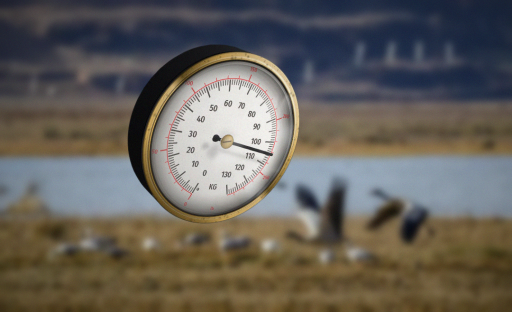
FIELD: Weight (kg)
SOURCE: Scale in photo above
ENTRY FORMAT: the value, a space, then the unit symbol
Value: 105 kg
